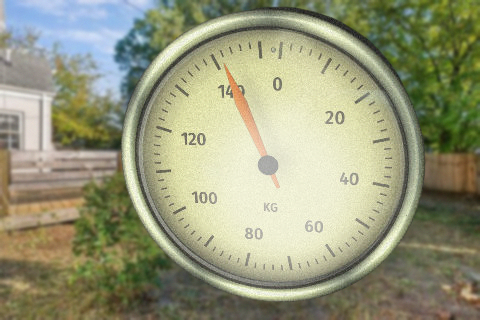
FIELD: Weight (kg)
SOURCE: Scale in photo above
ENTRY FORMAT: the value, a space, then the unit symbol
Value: 142 kg
